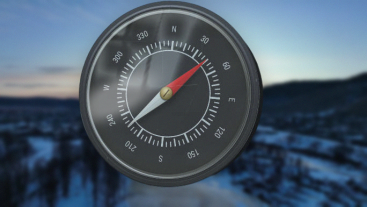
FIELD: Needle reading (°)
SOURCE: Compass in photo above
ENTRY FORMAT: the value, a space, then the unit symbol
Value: 45 °
